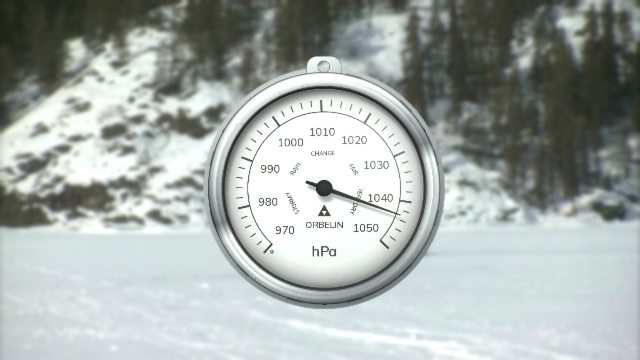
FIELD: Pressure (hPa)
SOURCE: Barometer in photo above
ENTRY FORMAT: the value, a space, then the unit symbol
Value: 1043 hPa
